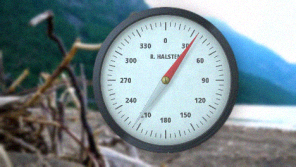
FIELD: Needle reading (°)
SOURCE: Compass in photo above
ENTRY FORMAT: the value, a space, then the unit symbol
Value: 35 °
